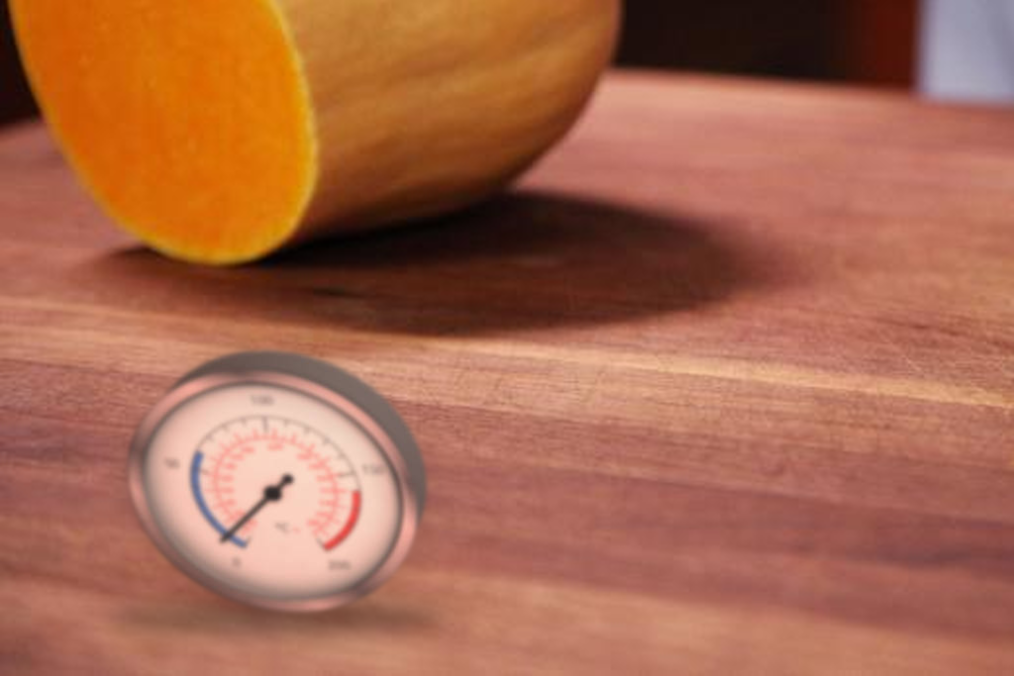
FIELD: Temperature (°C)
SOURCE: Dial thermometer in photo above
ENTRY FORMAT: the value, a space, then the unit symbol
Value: 10 °C
